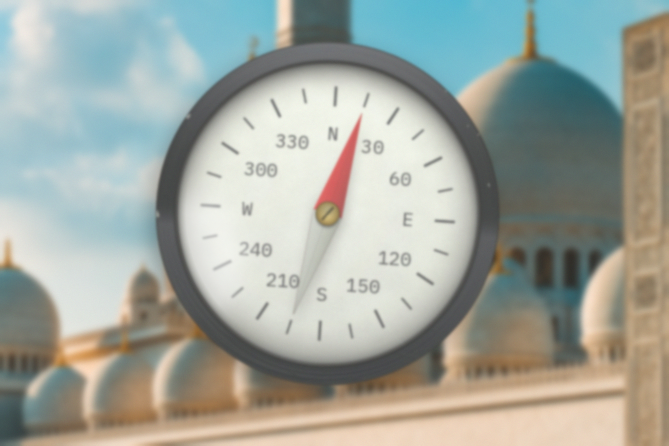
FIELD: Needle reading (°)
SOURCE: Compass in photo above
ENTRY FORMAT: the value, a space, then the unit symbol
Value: 15 °
